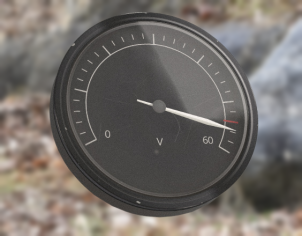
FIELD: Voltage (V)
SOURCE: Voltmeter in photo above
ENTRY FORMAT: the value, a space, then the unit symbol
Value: 56 V
